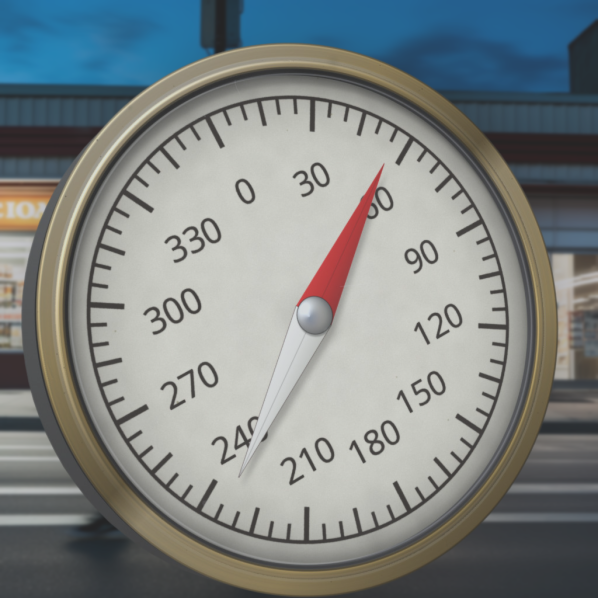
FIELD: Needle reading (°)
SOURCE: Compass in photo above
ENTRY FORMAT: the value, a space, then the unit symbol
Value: 55 °
